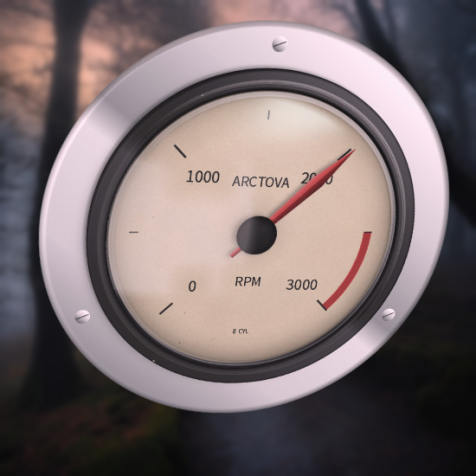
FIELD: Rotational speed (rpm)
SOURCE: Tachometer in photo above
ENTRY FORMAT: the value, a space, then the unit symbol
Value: 2000 rpm
